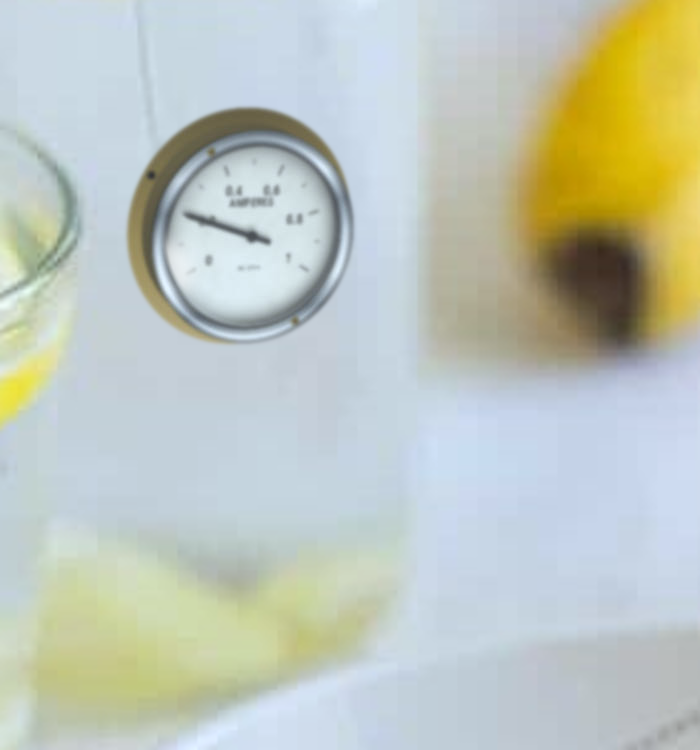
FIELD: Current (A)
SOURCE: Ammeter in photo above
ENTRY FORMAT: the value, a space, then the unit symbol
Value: 0.2 A
